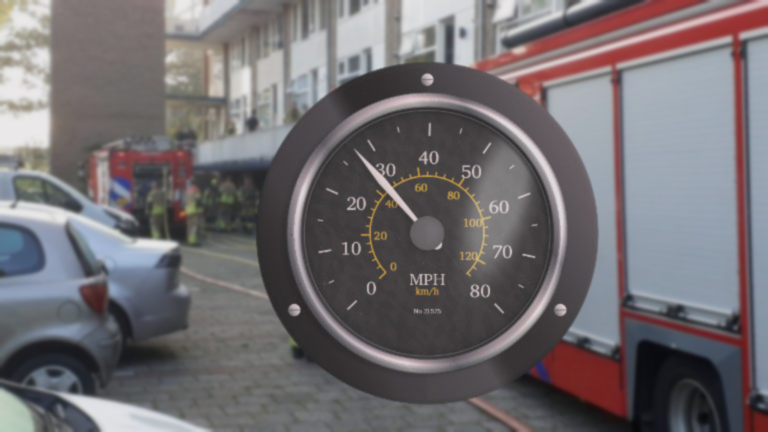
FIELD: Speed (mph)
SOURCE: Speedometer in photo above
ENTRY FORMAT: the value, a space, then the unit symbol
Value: 27.5 mph
